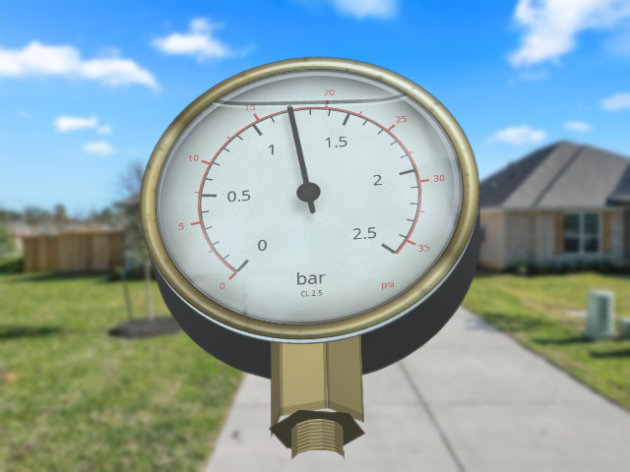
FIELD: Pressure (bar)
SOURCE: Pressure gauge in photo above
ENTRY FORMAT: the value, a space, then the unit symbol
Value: 1.2 bar
